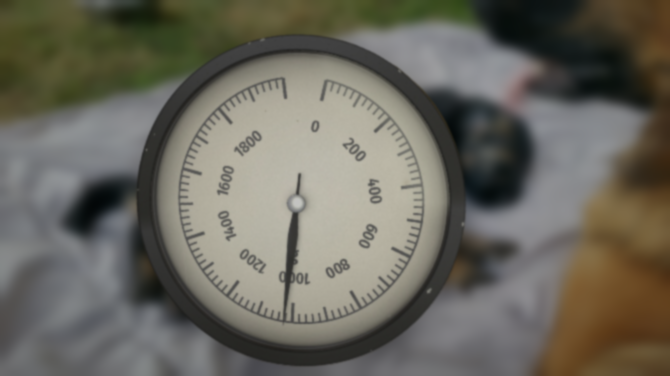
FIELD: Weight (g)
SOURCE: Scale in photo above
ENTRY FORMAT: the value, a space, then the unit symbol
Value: 1020 g
